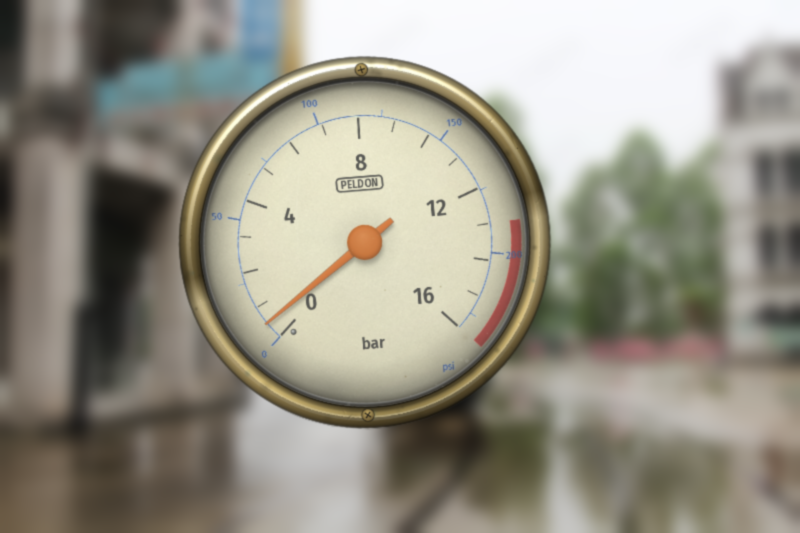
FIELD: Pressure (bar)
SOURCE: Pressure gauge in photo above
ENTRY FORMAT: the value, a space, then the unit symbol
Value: 0.5 bar
